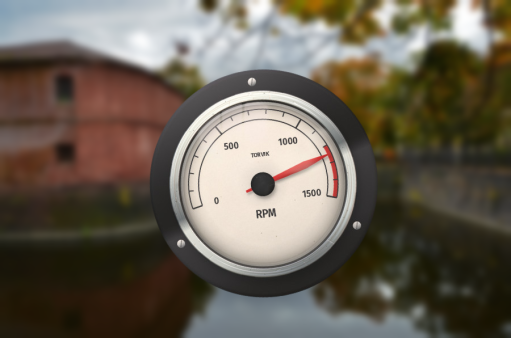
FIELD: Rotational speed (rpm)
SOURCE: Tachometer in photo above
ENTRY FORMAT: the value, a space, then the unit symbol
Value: 1250 rpm
